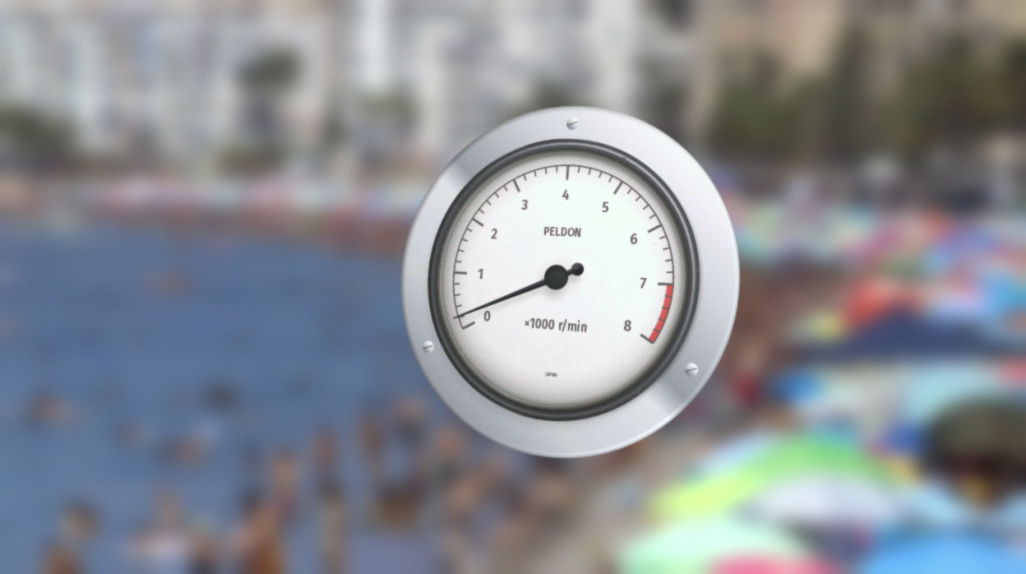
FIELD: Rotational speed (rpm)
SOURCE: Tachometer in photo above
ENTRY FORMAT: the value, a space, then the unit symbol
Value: 200 rpm
